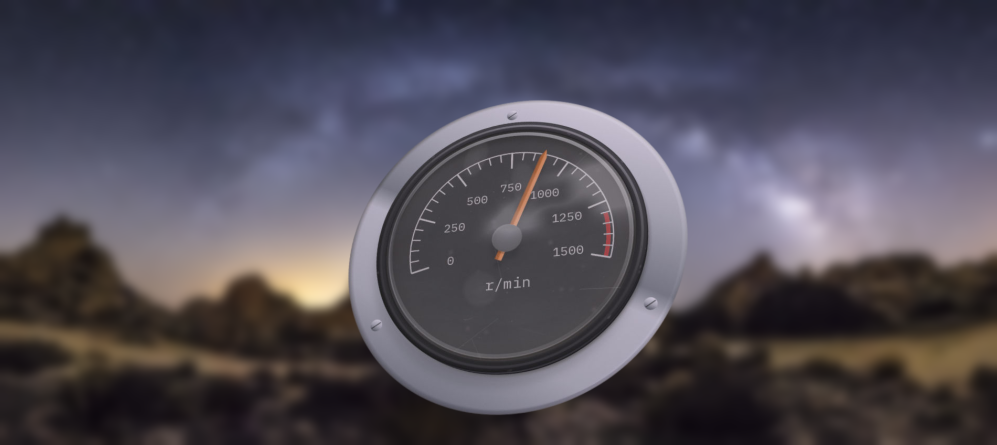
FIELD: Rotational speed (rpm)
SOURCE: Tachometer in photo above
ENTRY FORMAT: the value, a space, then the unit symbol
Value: 900 rpm
